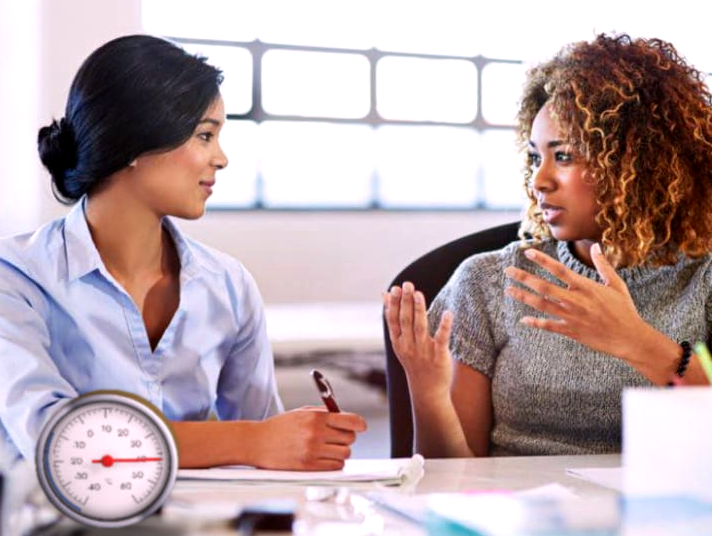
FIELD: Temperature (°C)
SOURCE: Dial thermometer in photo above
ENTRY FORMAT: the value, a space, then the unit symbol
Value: 40 °C
